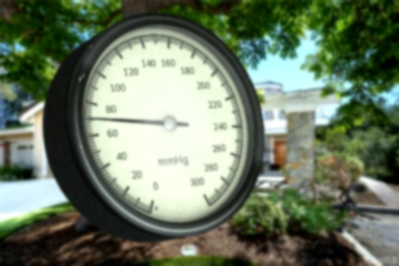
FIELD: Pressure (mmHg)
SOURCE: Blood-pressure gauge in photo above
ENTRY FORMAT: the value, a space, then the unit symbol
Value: 70 mmHg
